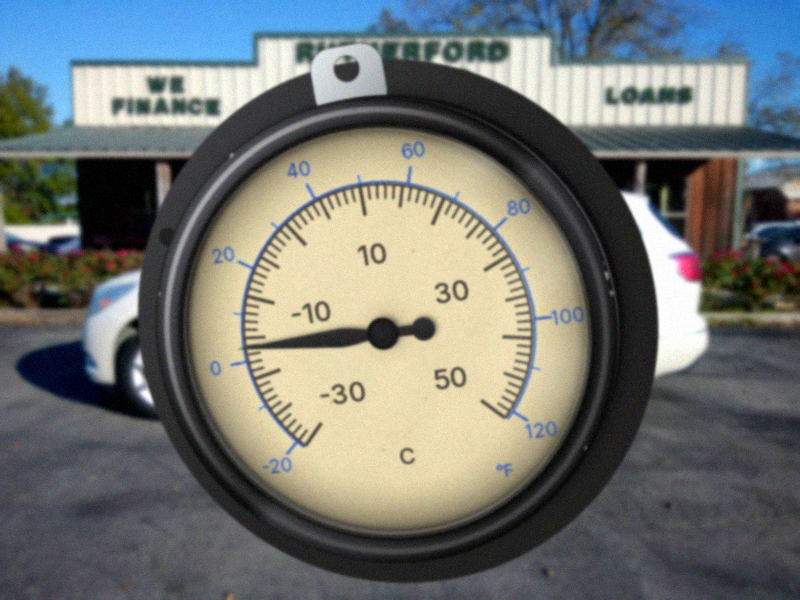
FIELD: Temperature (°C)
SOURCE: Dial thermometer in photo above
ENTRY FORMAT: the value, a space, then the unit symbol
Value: -16 °C
